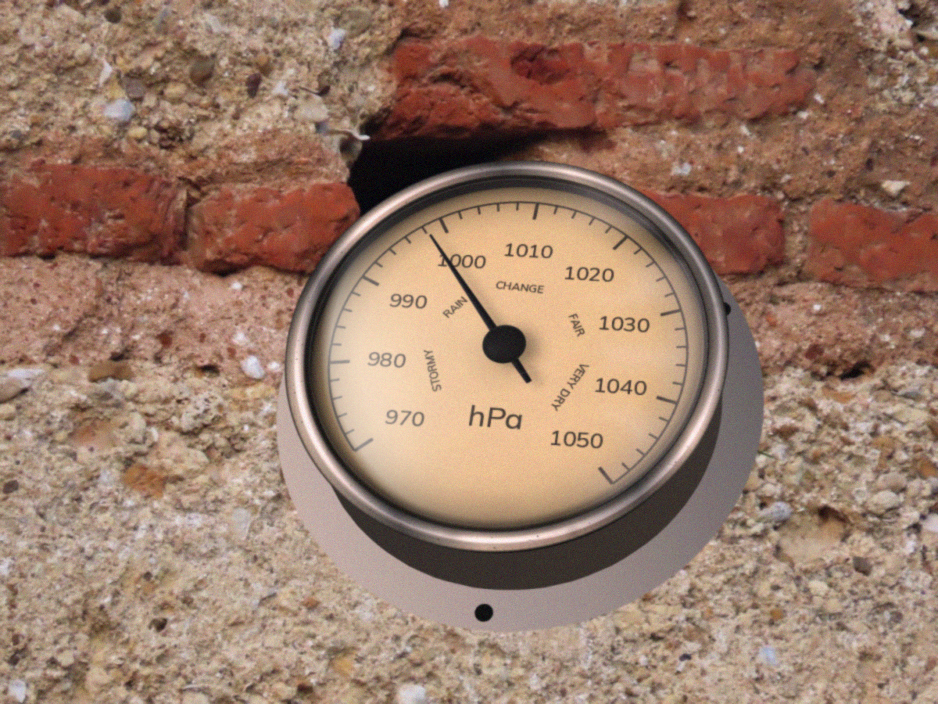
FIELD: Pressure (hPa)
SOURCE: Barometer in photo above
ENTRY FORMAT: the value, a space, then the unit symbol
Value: 998 hPa
